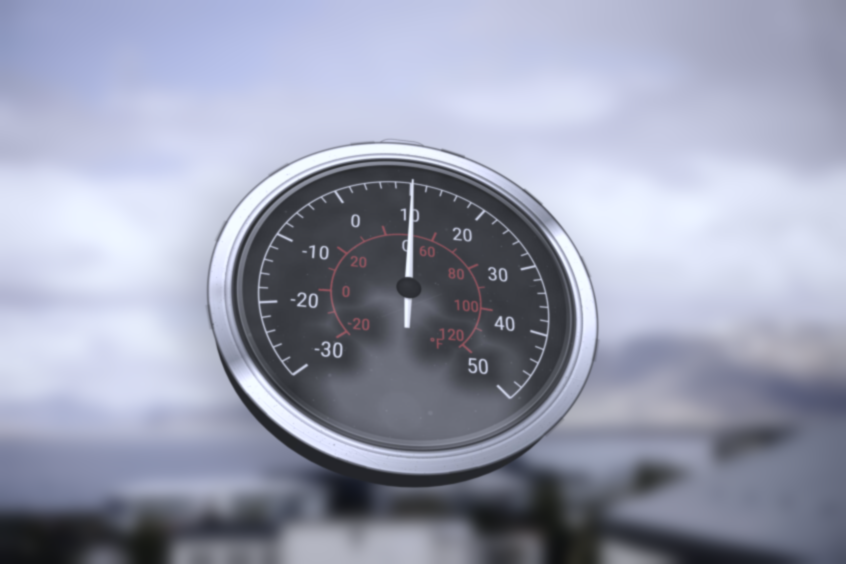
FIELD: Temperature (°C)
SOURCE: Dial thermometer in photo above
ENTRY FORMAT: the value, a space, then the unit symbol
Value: 10 °C
